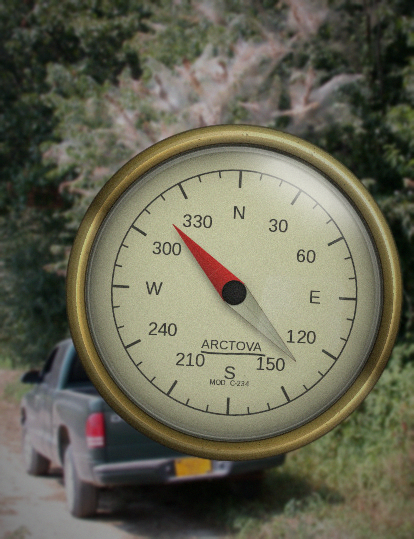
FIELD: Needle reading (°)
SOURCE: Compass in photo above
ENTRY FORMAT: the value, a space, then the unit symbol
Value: 315 °
